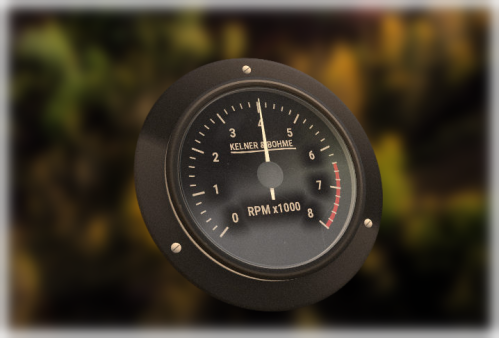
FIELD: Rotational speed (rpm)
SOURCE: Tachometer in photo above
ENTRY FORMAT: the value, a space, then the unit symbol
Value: 4000 rpm
